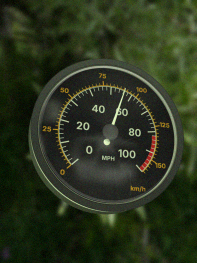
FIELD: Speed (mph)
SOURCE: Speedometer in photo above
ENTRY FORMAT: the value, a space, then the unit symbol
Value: 56 mph
